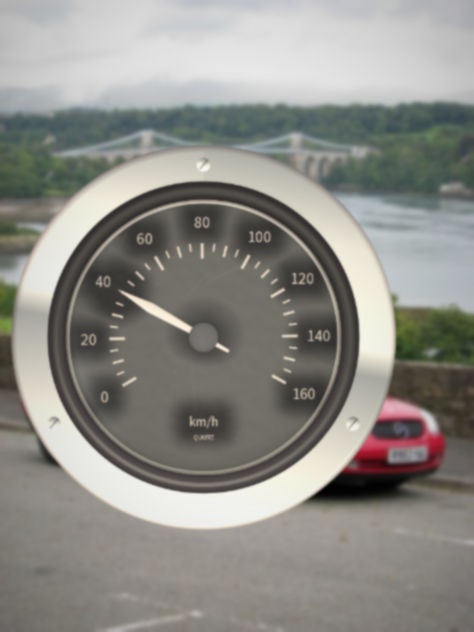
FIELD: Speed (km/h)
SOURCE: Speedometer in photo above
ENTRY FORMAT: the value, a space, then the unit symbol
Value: 40 km/h
